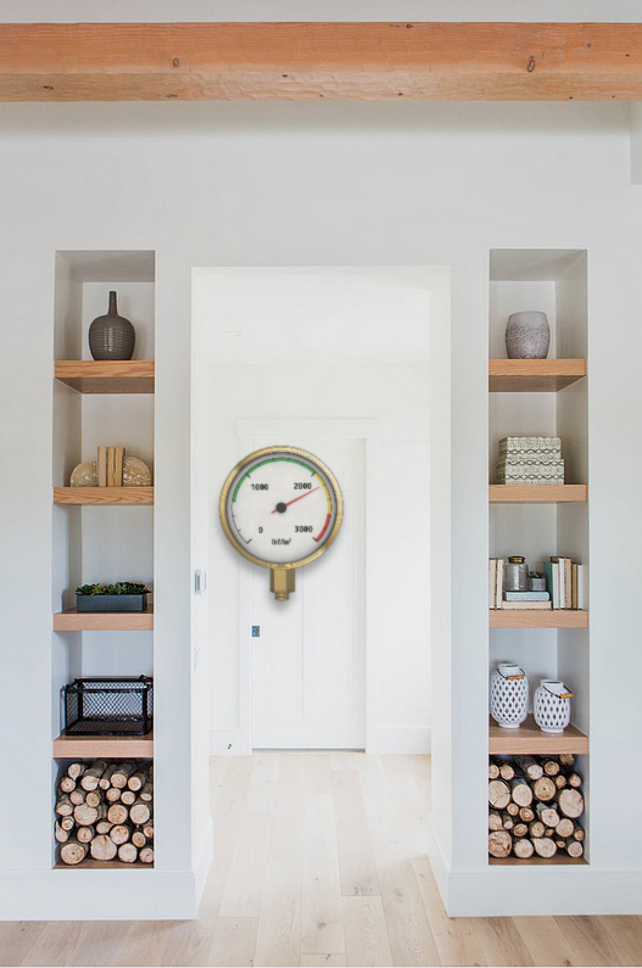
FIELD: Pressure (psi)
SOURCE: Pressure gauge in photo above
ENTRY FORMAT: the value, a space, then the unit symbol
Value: 2200 psi
